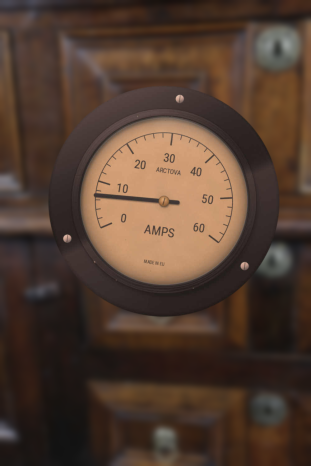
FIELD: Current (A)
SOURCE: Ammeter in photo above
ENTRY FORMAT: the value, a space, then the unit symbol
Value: 7 A
